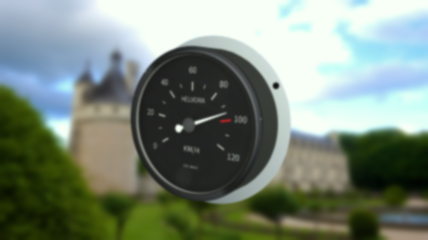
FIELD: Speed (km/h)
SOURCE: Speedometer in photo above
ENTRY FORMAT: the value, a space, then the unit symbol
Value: 95 km/h
